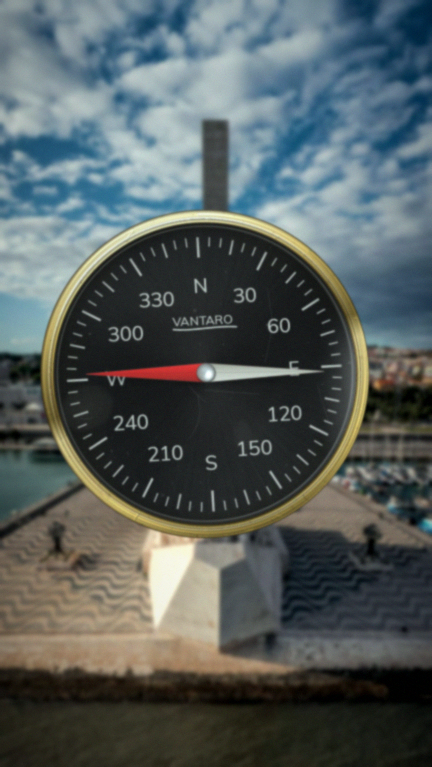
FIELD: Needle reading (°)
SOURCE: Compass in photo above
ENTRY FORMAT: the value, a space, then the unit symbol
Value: 272.5 °
